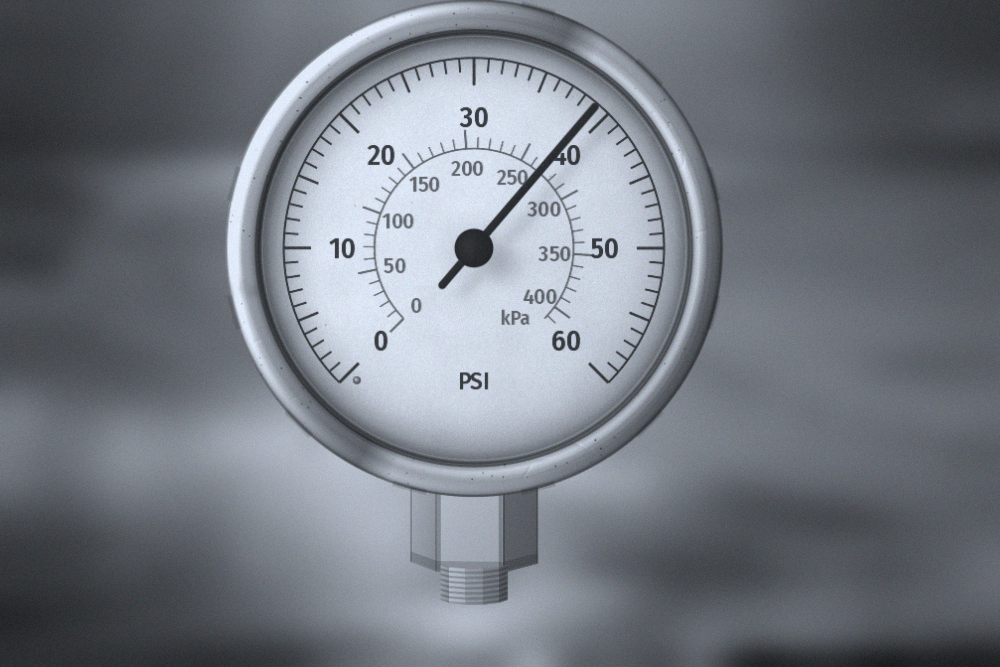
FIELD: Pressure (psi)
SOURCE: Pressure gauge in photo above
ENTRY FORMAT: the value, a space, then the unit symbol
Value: 39 psi
